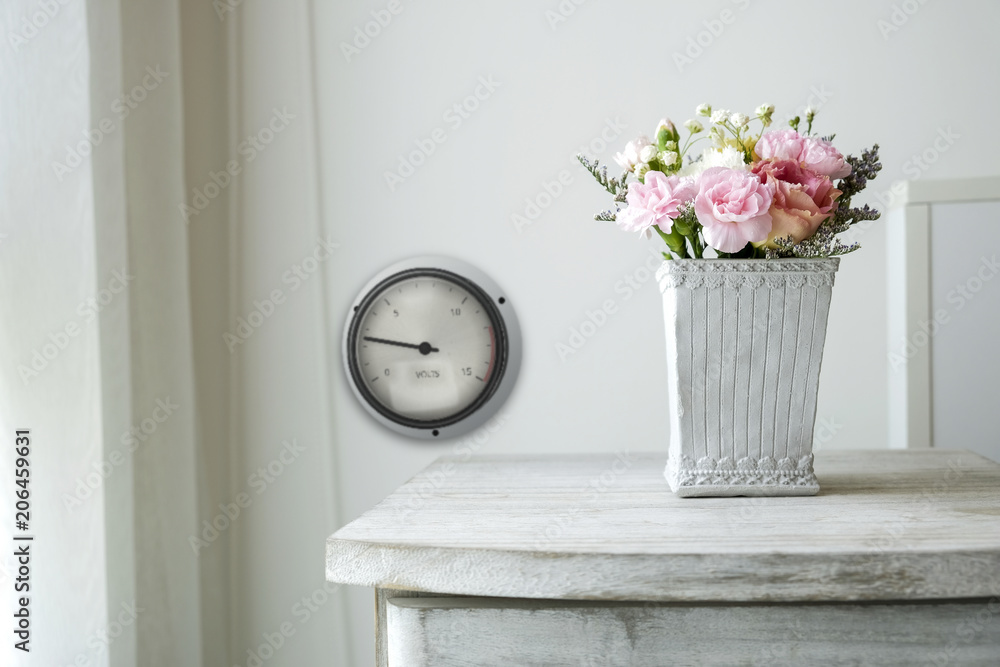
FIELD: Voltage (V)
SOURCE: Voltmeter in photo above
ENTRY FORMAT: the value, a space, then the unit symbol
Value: 2.5 V
